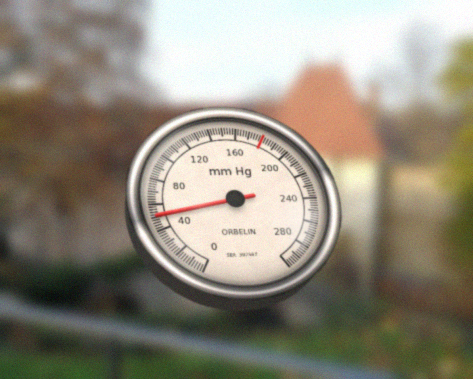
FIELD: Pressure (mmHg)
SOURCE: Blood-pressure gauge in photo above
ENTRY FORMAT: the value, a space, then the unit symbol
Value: 50 mmHg
